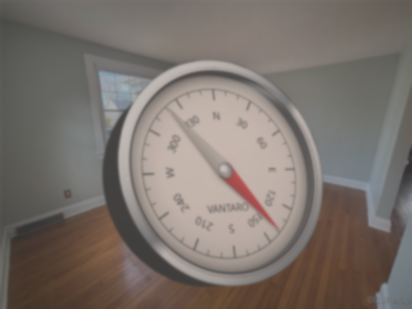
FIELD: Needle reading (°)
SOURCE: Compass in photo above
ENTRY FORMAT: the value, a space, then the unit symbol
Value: 140 °
